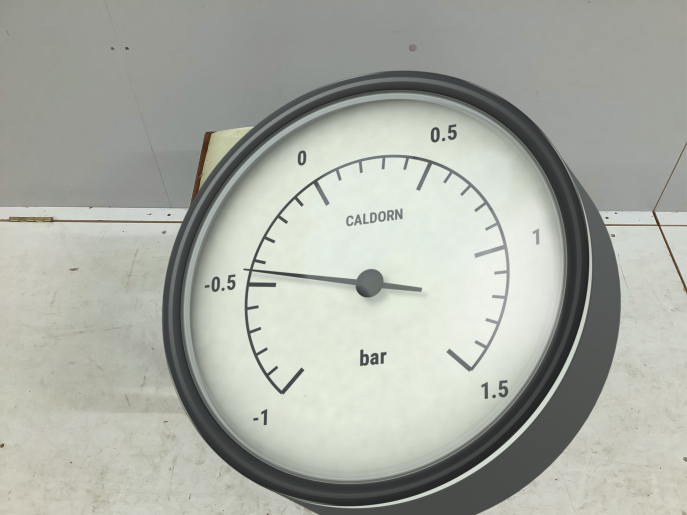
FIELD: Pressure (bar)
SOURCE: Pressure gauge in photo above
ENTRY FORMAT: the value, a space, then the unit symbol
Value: -0.45 bar
